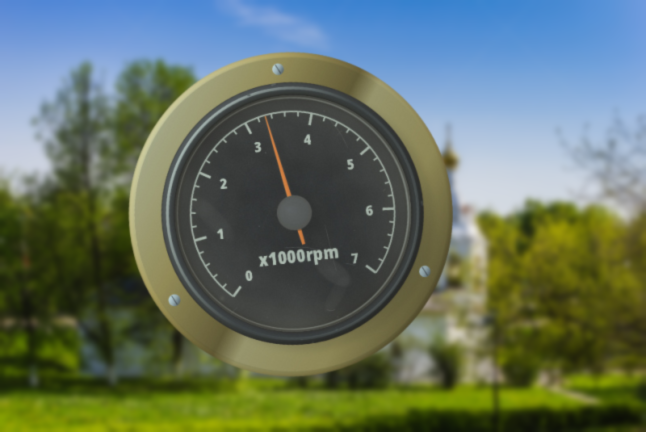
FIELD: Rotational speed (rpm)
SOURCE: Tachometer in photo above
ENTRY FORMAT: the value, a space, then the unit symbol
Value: 3300 rpm
